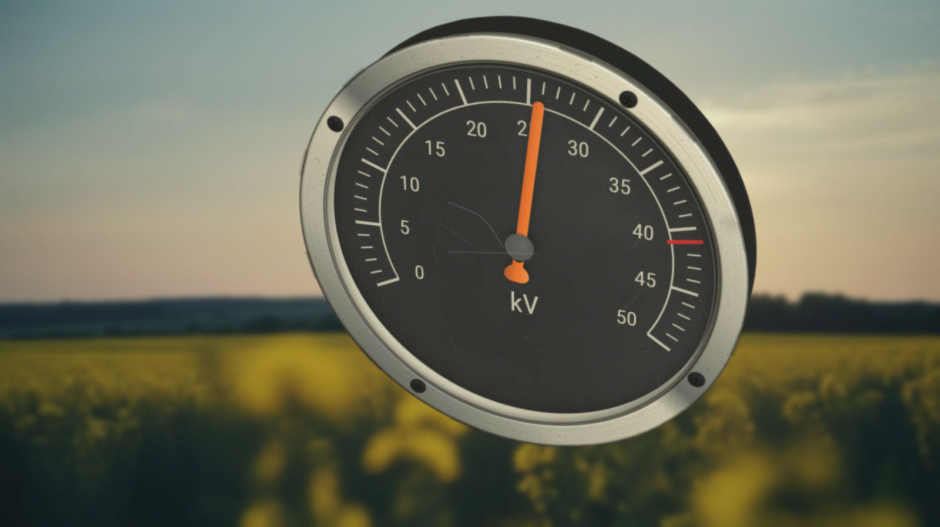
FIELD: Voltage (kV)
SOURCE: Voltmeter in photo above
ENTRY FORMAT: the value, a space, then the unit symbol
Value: 26 kV
